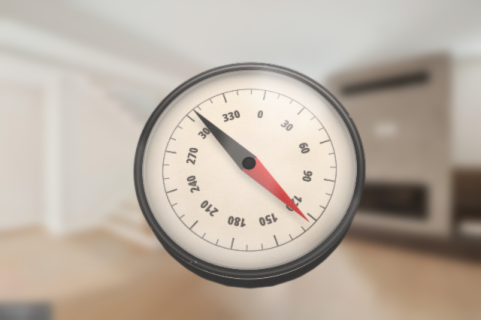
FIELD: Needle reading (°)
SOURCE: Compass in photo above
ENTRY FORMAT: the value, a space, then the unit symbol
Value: 125 °
